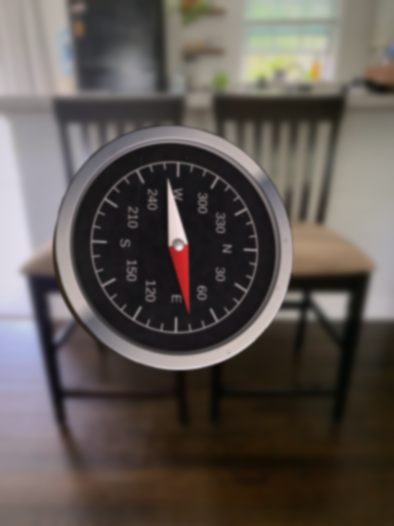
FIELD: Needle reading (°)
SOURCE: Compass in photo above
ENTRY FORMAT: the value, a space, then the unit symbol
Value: 80 °
